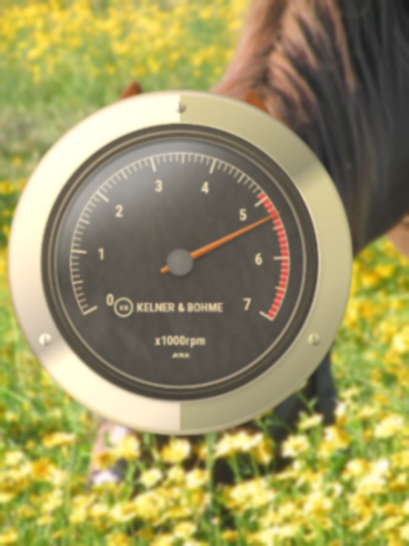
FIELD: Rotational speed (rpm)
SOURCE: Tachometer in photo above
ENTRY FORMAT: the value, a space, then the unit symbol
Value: 5300 rpm
